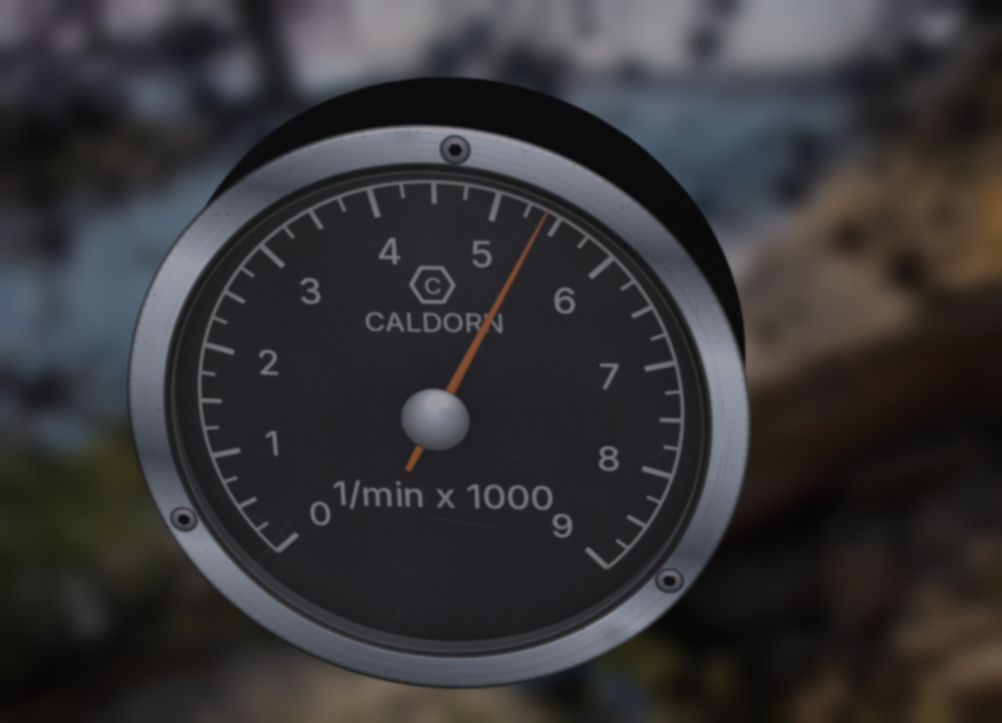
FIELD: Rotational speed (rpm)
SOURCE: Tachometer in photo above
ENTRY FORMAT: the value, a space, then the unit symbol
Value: 5375 rpm
